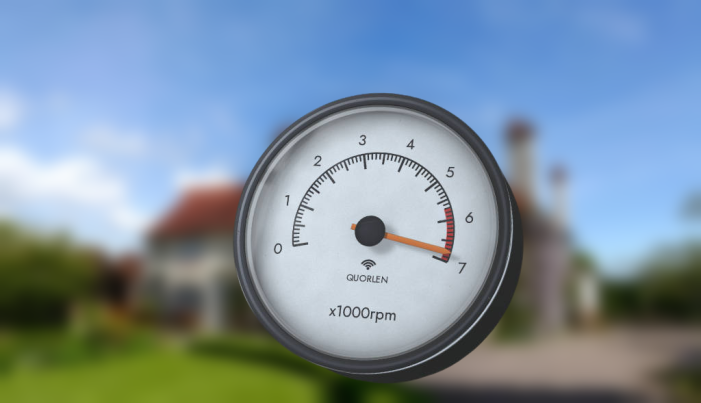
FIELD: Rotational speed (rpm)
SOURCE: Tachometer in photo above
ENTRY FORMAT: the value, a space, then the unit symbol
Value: 6800 rpm
